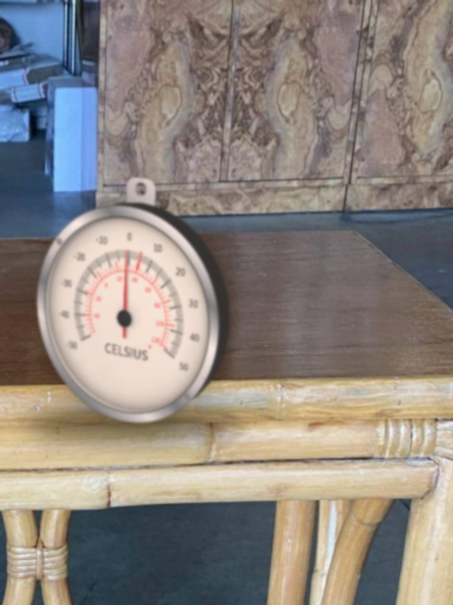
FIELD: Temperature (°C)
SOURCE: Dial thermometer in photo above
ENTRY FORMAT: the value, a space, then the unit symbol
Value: 0 °C
